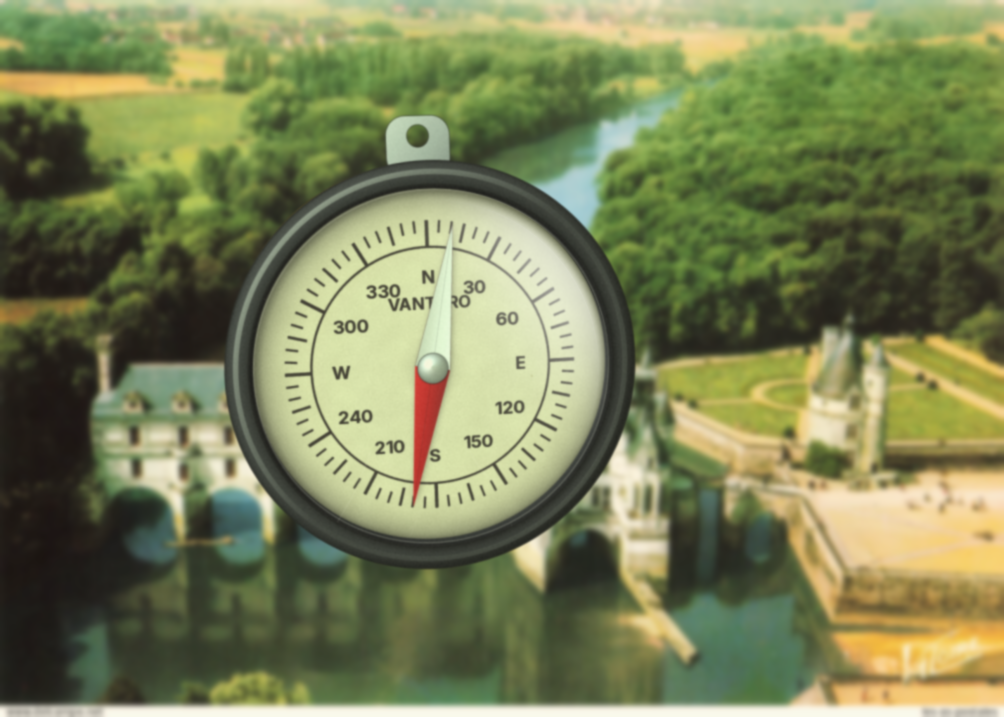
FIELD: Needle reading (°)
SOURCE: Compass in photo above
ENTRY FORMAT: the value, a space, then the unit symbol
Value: 190 °
